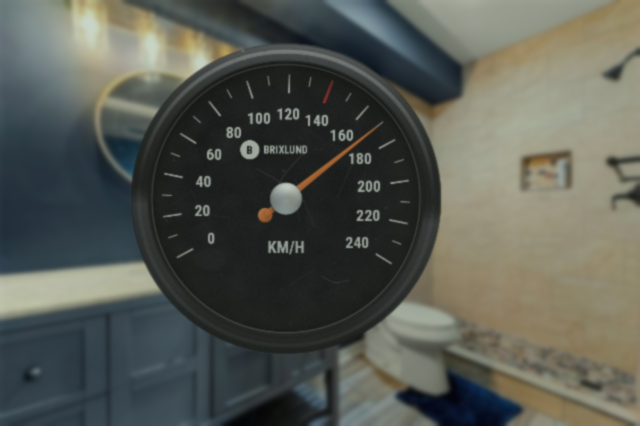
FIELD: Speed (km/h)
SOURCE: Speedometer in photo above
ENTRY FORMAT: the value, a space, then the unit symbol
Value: 170 km/h
